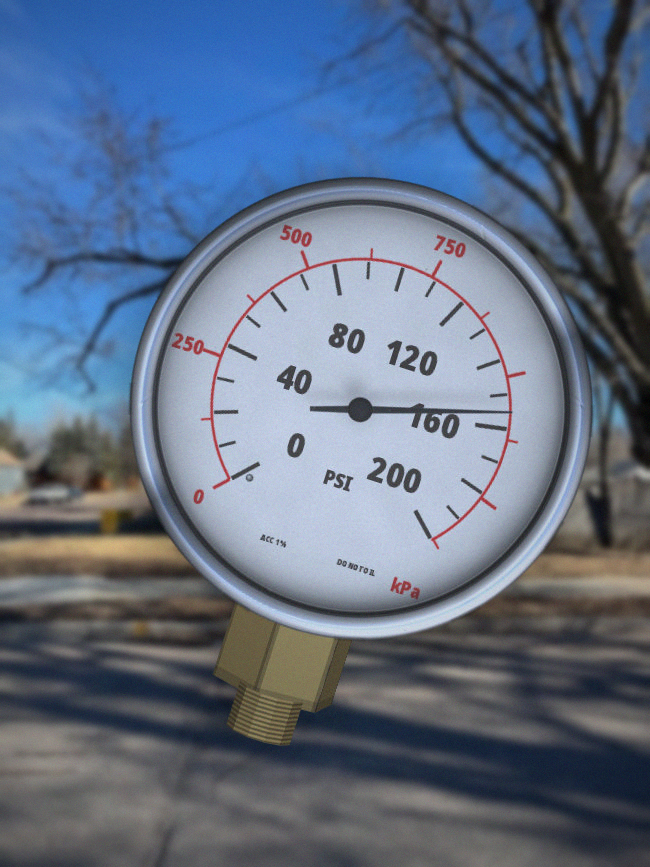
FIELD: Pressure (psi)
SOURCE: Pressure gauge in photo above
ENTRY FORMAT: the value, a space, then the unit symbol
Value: 155 psi
